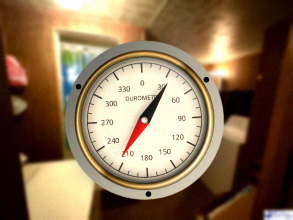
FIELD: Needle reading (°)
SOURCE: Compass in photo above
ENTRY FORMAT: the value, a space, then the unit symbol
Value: 215 °
